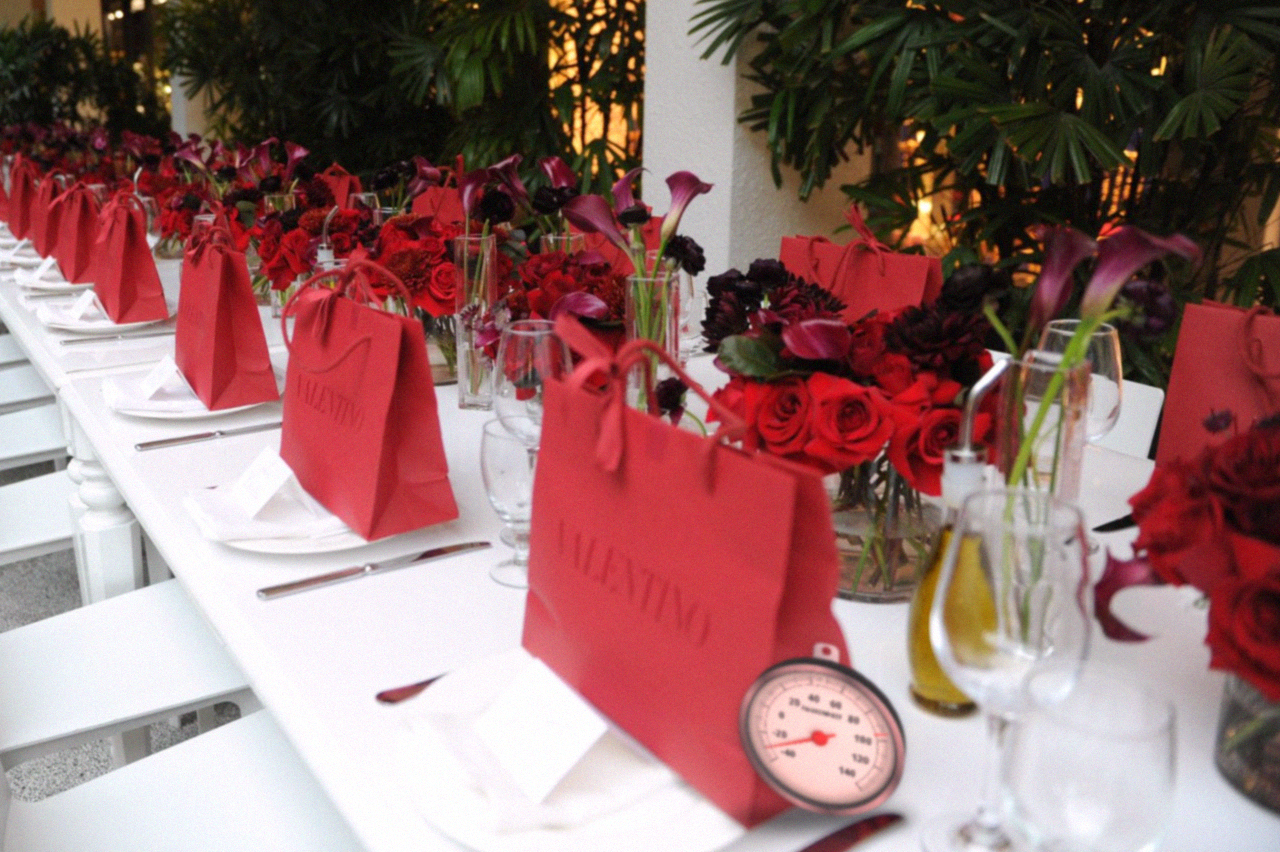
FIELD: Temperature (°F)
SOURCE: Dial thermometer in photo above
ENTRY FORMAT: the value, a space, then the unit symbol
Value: -30 °F
